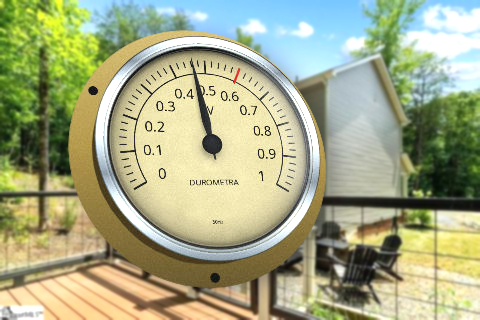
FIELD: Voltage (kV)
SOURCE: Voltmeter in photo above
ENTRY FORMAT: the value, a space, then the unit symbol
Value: 0.46 kV
